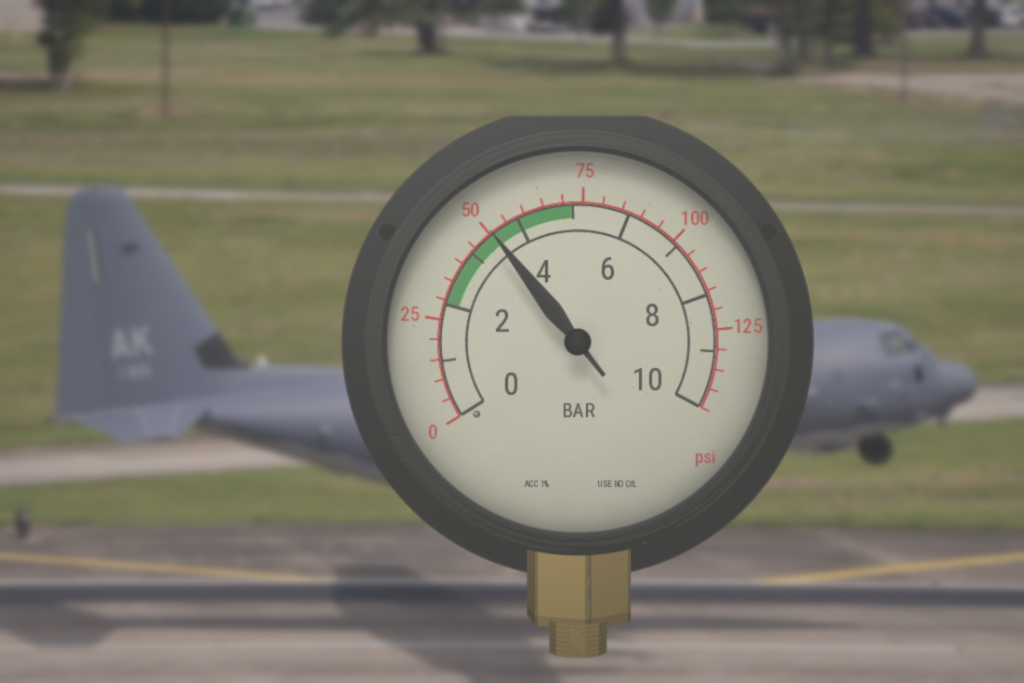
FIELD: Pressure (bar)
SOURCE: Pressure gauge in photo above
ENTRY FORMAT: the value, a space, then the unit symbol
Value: 3.5 bar
